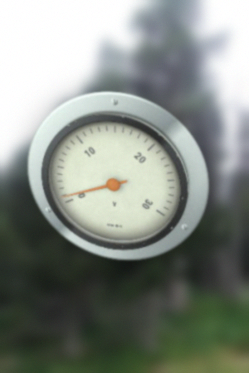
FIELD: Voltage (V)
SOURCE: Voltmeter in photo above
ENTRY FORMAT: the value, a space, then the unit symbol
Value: 1 V
